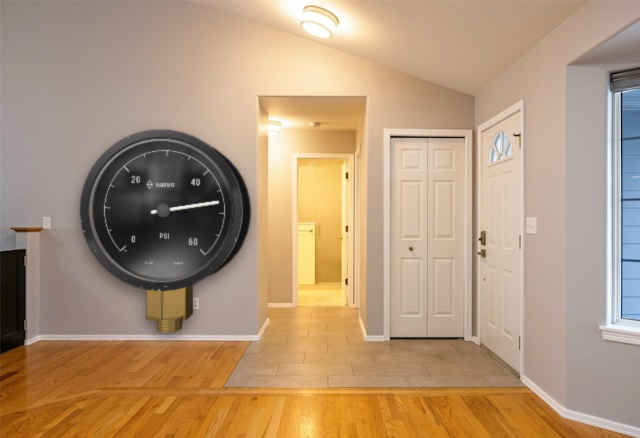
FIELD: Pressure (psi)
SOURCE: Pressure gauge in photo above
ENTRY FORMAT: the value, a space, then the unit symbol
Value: 47.5 psi
